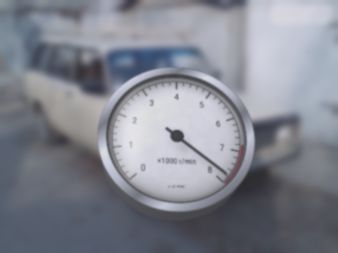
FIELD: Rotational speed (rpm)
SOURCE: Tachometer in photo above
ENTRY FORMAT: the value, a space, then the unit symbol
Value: 7800 rpm
